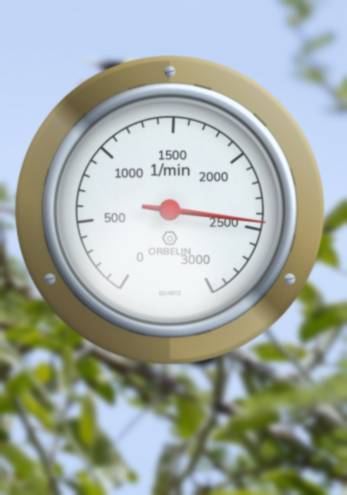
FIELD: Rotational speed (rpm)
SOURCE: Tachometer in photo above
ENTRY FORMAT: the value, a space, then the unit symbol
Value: 2450 rpm
